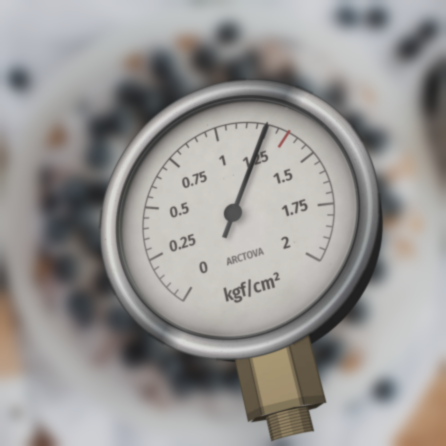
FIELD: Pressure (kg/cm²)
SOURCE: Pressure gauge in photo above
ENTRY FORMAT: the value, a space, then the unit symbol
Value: 1.25 kg/cm²
